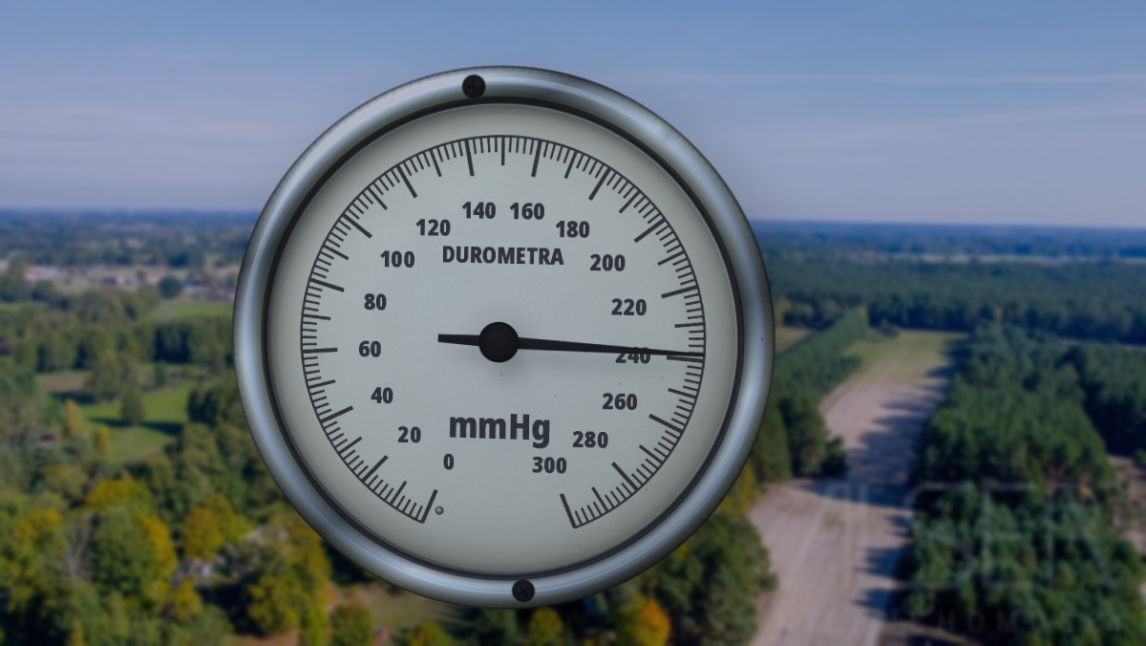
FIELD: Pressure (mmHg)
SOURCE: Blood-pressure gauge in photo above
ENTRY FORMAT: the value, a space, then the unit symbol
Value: 238 mmHg
